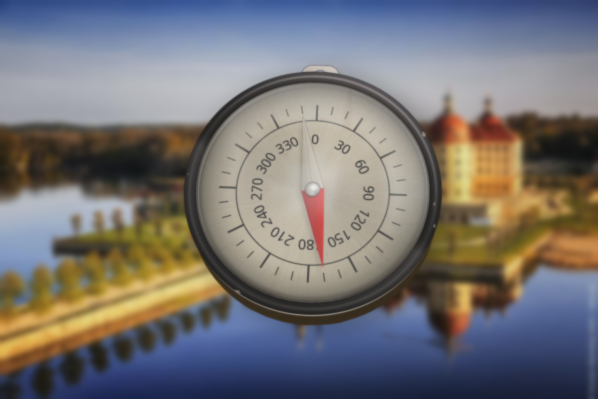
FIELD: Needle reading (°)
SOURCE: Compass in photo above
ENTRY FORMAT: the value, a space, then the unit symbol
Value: 170 °
